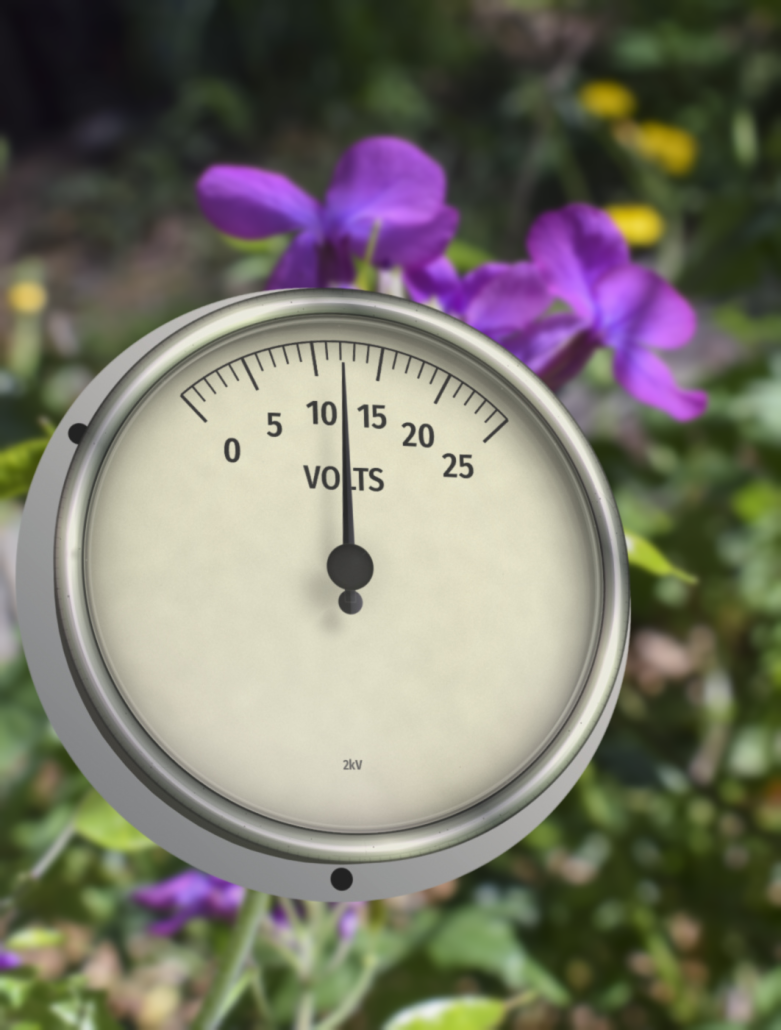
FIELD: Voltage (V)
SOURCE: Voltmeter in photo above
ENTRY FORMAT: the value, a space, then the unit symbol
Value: 12 V
